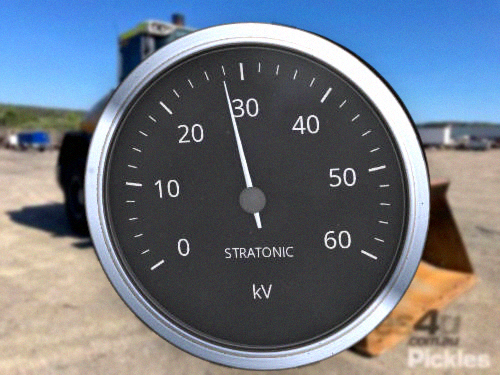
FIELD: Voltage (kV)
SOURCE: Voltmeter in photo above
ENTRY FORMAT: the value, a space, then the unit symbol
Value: 28 kV
